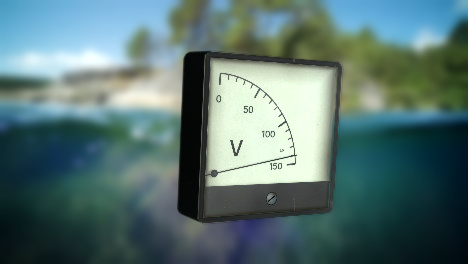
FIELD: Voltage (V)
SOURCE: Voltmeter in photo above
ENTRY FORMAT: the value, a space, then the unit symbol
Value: 140 V
